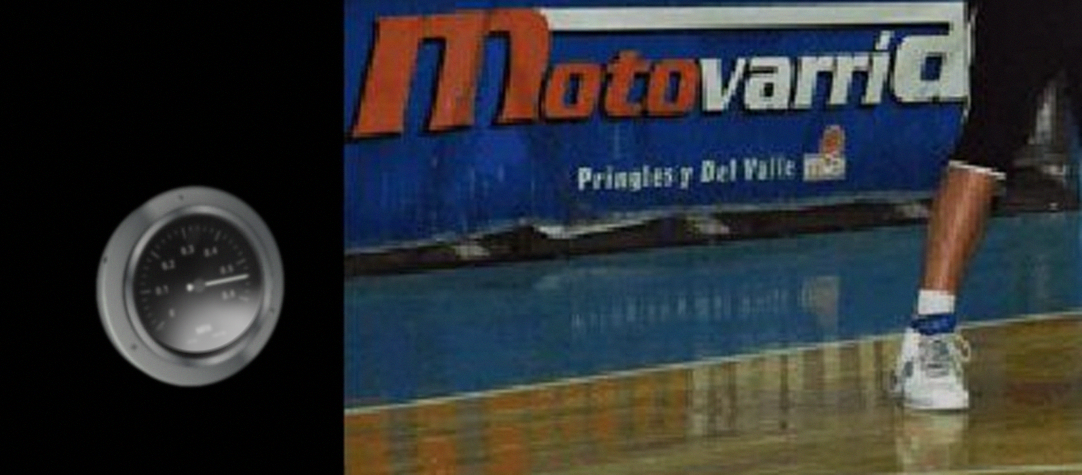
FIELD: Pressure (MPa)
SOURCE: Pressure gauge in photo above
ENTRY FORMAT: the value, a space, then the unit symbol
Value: 0.54 MPa
